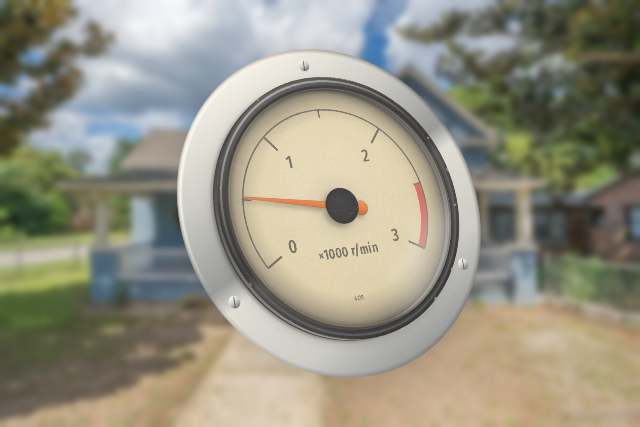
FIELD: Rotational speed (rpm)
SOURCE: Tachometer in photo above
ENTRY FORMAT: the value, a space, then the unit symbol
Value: 500 rpm
